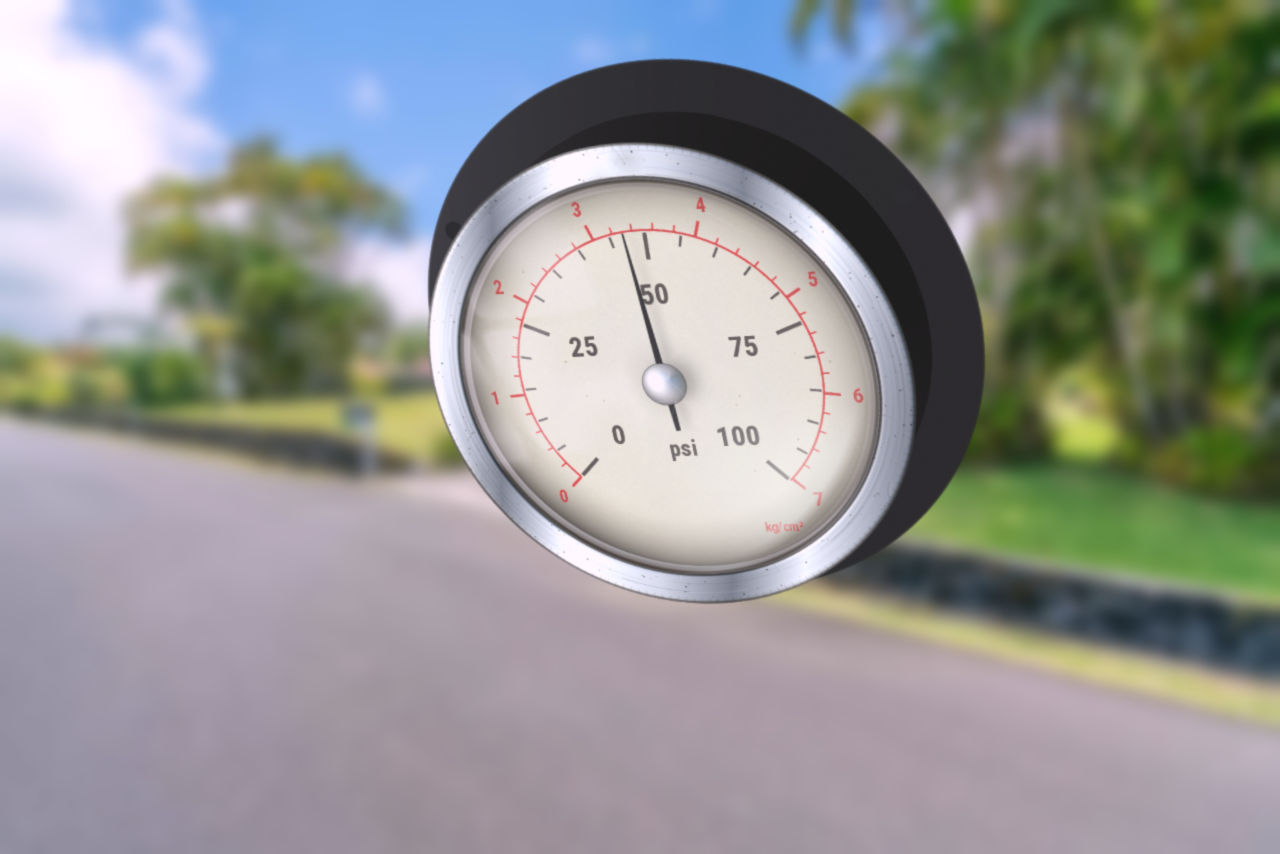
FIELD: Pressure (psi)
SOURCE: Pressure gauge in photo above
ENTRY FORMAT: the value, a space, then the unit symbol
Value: 47.5 psi
